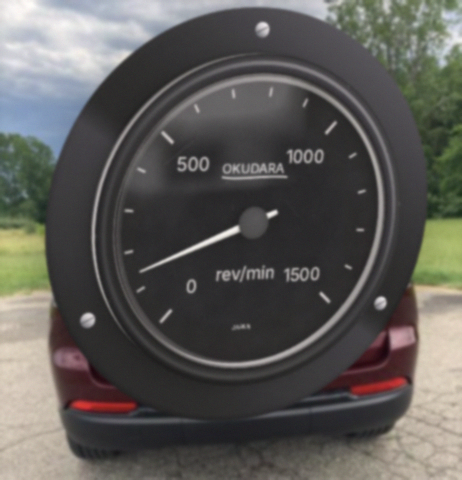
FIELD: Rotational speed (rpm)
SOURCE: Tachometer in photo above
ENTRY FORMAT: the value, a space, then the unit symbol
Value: 150 rpm
